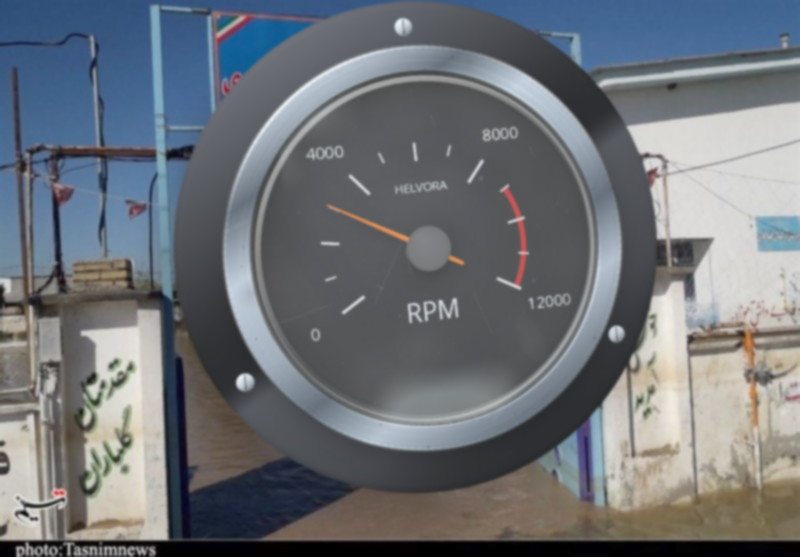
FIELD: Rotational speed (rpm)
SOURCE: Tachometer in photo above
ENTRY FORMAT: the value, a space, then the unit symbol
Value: 3000 rpm
